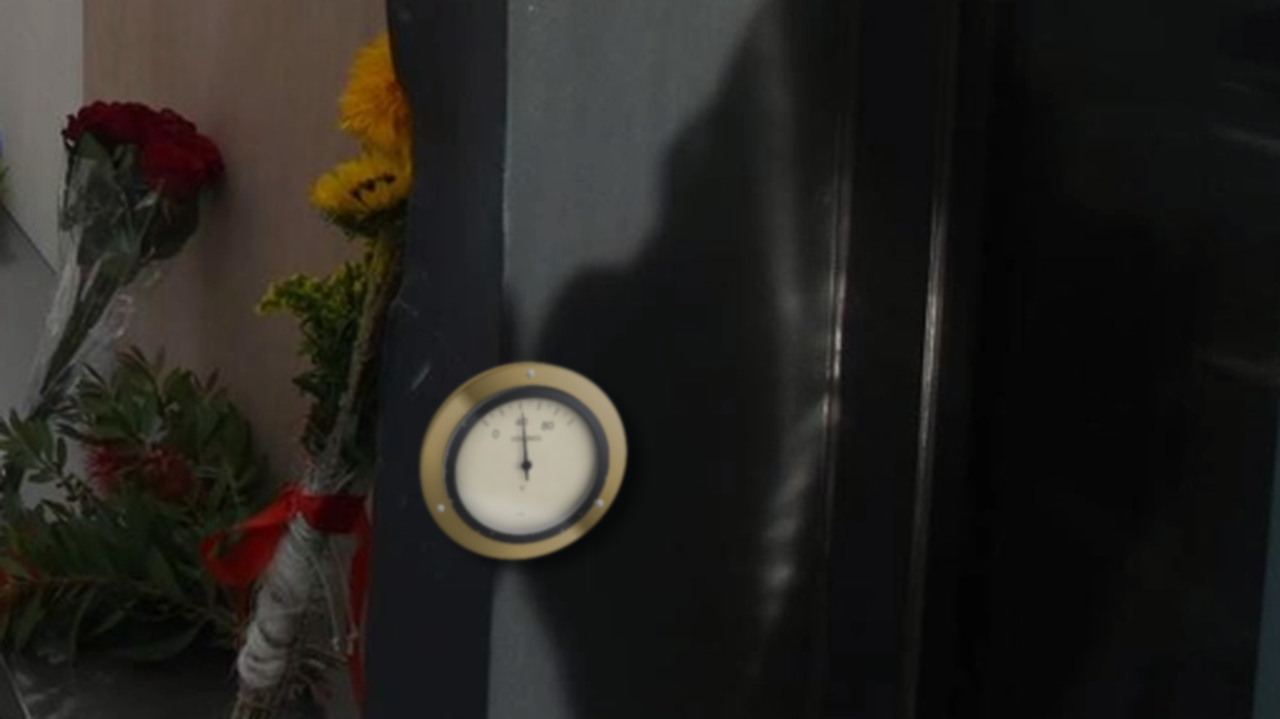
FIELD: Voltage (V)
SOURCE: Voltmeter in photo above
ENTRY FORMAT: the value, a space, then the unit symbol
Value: 40 V
